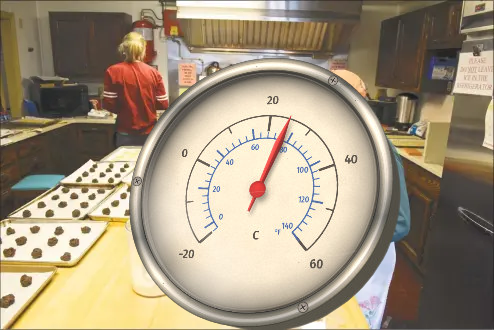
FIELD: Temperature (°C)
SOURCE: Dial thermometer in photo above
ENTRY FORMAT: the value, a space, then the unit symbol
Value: 25 °C
